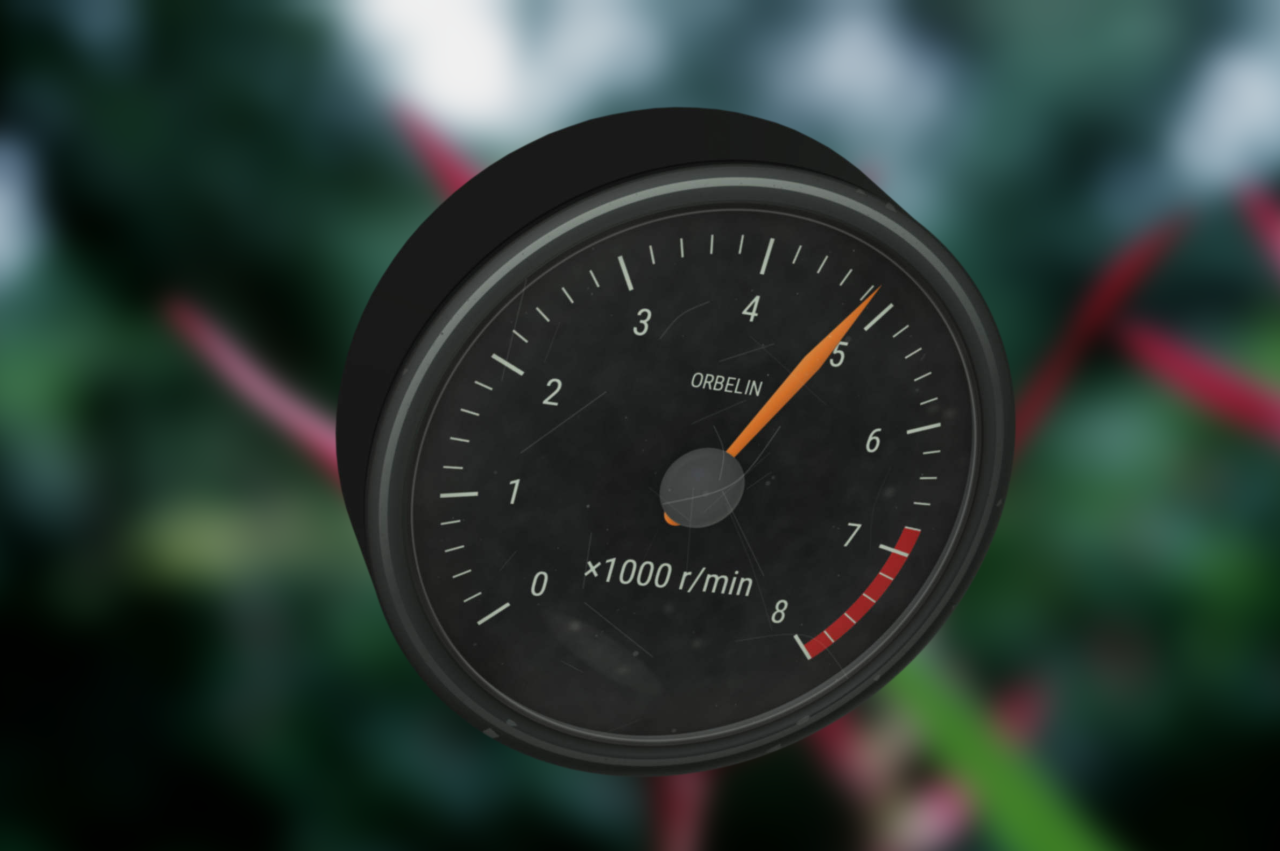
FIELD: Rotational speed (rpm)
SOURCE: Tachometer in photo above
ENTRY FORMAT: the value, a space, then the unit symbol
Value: 4800 rpm
